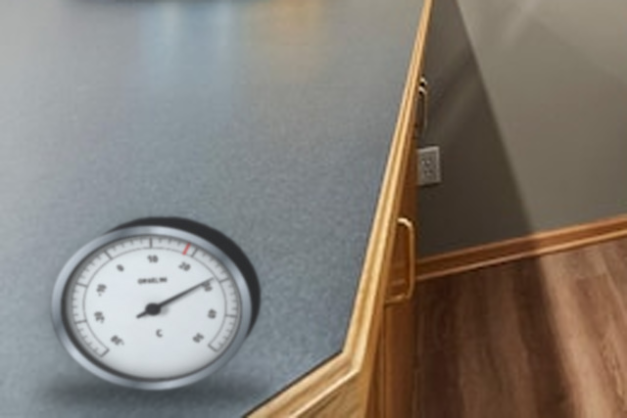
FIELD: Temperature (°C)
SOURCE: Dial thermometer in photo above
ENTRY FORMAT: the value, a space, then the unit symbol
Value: 28 °C
